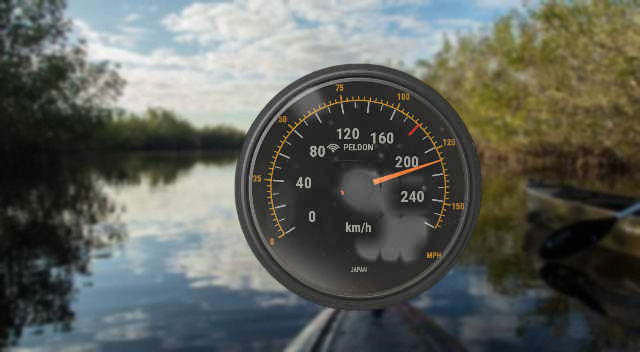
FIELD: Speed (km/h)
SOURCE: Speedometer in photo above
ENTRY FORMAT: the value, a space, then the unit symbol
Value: 210 km/h
